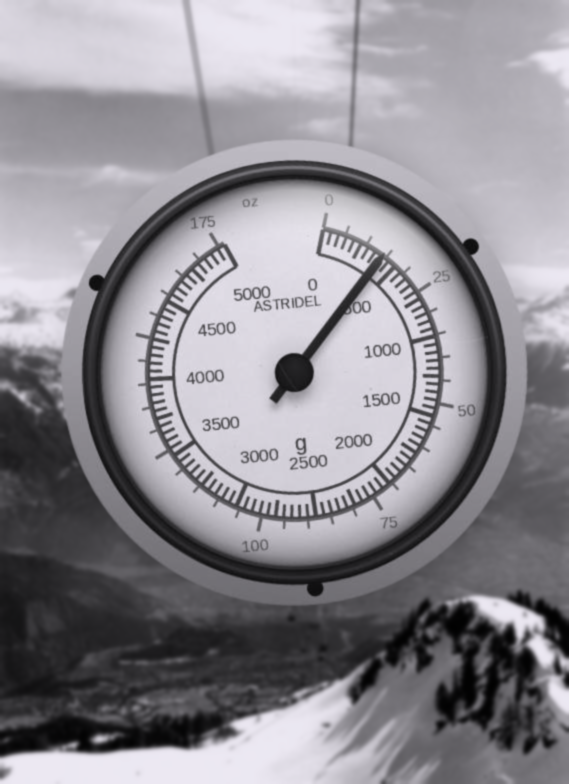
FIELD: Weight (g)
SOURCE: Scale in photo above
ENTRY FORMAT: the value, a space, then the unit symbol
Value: 400 g
